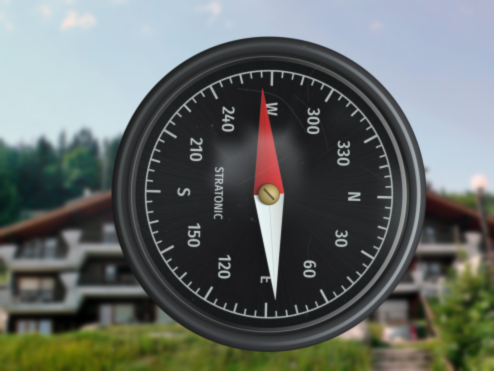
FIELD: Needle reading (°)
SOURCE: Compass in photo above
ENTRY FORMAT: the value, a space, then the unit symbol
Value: 265 °
